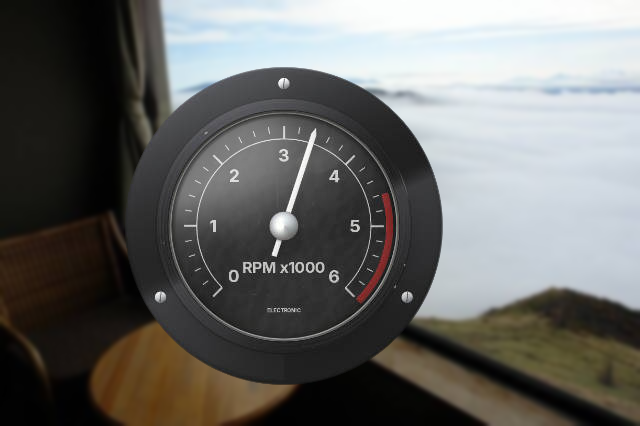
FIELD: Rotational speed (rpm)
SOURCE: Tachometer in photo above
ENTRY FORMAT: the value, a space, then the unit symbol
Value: 3400 rpm
